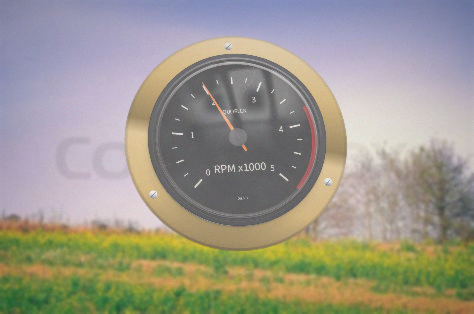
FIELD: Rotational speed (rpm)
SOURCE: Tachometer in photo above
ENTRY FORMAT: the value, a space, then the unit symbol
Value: 2000 rpm
